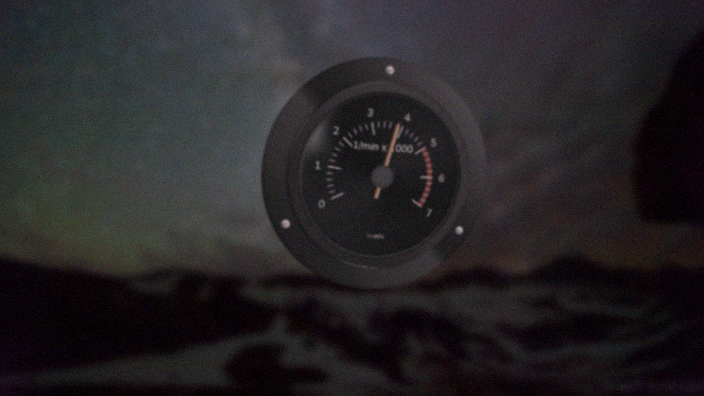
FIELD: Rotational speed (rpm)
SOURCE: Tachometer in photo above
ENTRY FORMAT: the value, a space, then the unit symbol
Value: 3800 rpm
